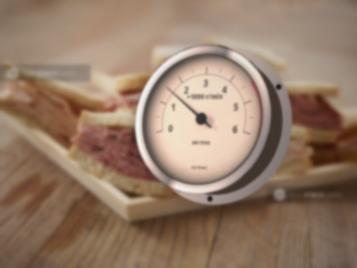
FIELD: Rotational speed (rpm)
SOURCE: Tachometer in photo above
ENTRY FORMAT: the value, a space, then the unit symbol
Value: 1500 rpm
